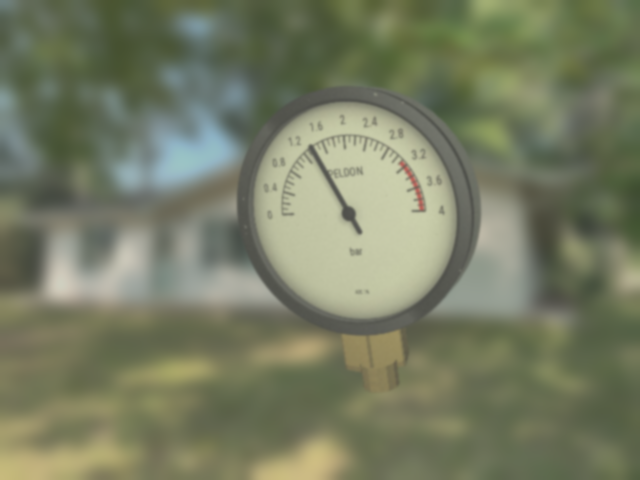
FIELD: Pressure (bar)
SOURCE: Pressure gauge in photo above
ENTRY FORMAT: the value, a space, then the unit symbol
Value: 1.4 bar
